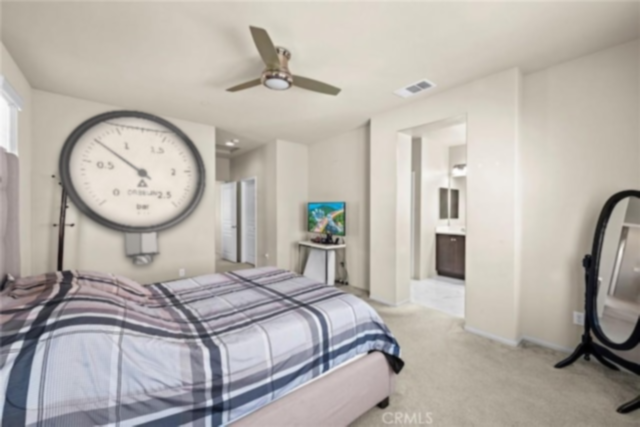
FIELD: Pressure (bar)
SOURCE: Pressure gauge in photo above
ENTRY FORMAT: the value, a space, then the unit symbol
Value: 0.75 bar
